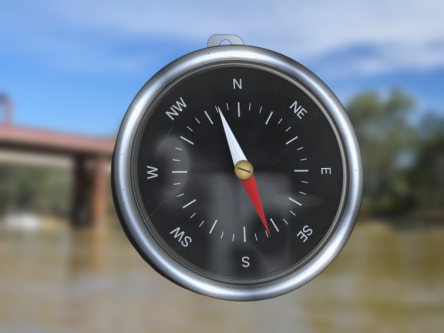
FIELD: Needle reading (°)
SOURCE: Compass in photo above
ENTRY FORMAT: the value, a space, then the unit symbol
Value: 160 °
